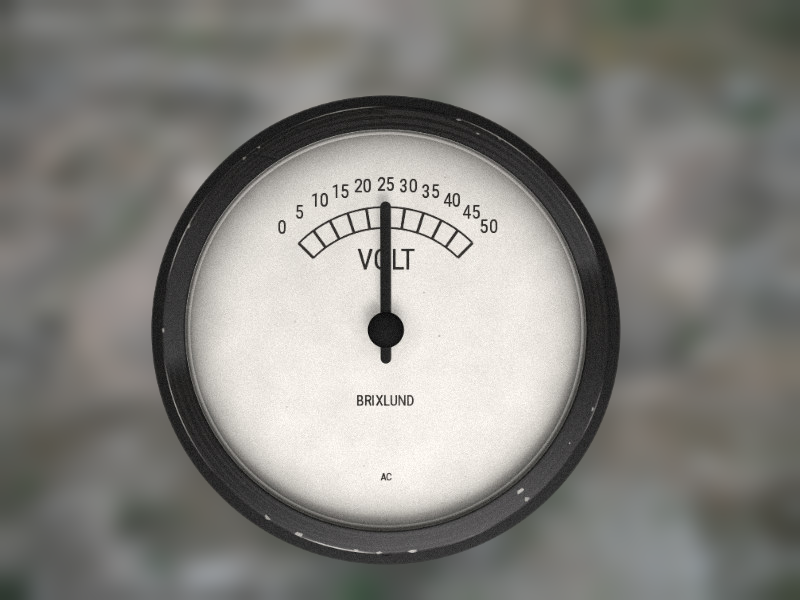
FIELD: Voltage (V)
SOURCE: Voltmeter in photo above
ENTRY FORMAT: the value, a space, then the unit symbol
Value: 25 V
